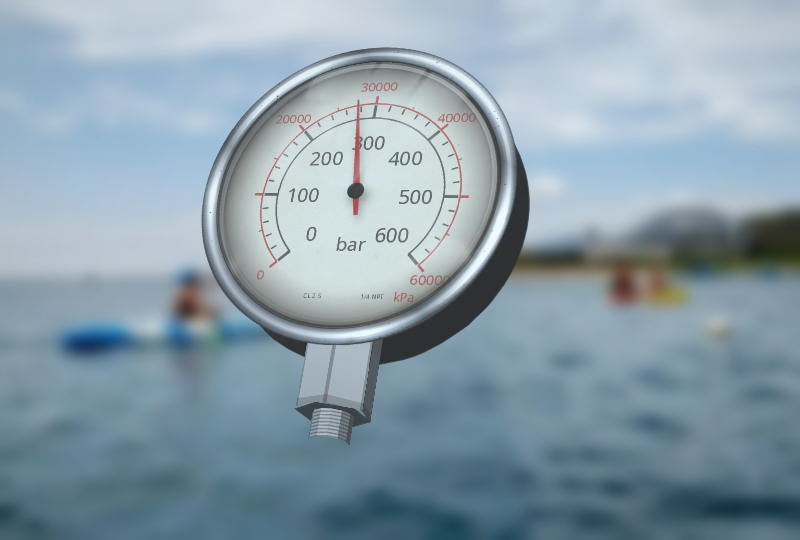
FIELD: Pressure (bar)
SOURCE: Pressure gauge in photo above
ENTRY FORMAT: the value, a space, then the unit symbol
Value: 280 bar
